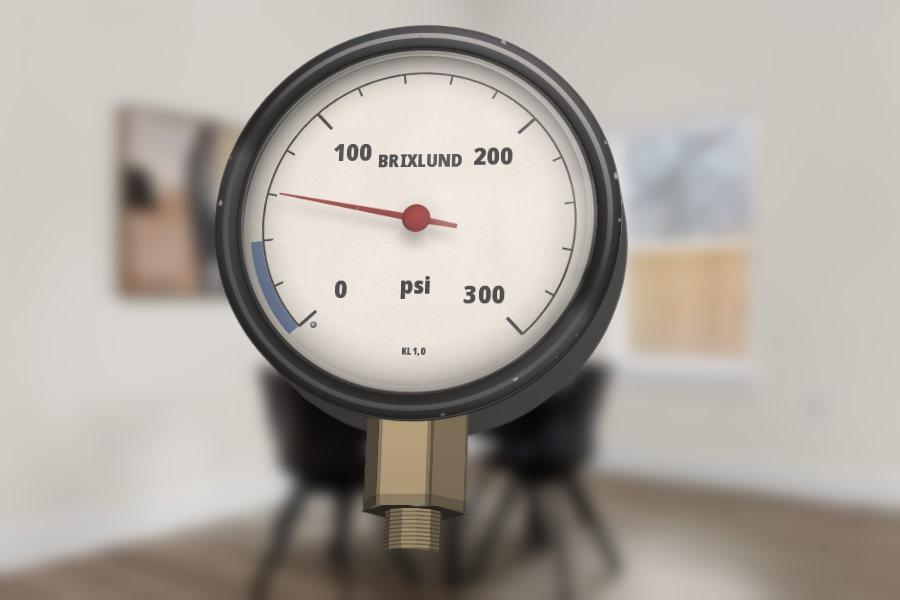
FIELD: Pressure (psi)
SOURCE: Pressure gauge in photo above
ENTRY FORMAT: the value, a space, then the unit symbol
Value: 60 psi
